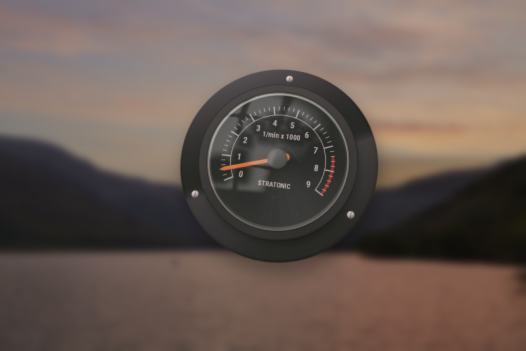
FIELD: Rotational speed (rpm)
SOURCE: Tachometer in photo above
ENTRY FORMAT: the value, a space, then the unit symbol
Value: 400 rpm
